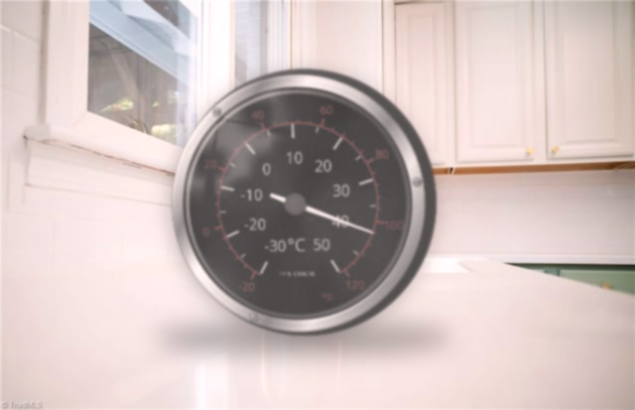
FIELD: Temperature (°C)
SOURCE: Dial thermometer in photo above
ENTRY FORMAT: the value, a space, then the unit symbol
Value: 40 °C
